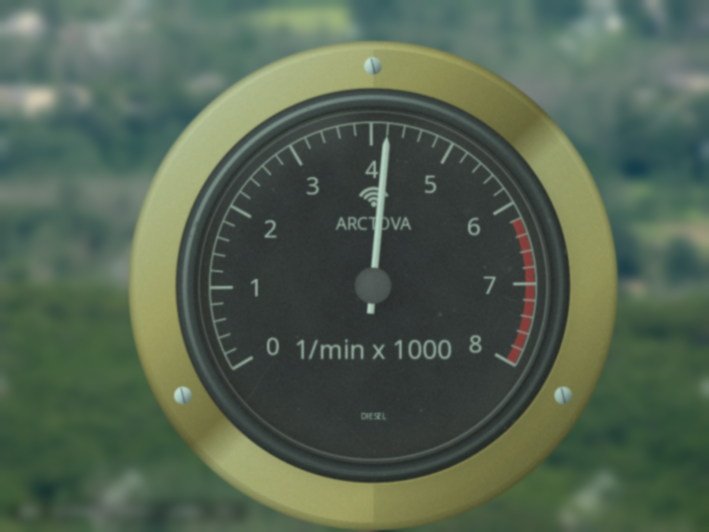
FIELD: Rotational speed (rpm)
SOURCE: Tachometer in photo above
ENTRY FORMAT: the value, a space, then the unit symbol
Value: 4200 rpm
